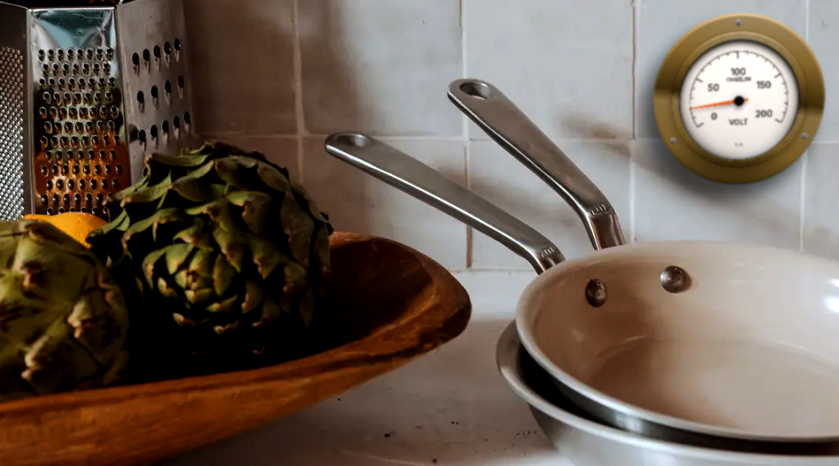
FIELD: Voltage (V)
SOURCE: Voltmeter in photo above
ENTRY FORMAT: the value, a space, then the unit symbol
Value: 20 V
